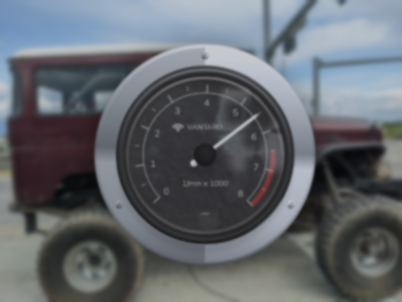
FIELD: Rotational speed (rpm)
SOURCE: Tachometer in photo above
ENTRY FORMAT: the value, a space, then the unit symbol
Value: 5500 rpm
